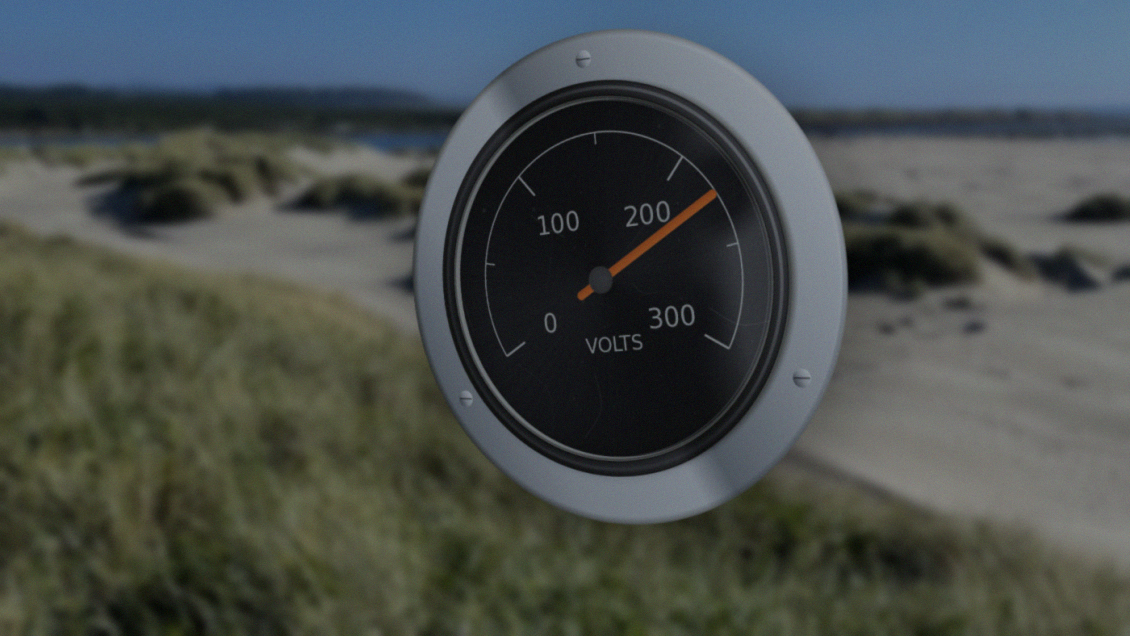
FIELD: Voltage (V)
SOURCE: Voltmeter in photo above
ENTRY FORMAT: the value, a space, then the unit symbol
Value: 225 V
